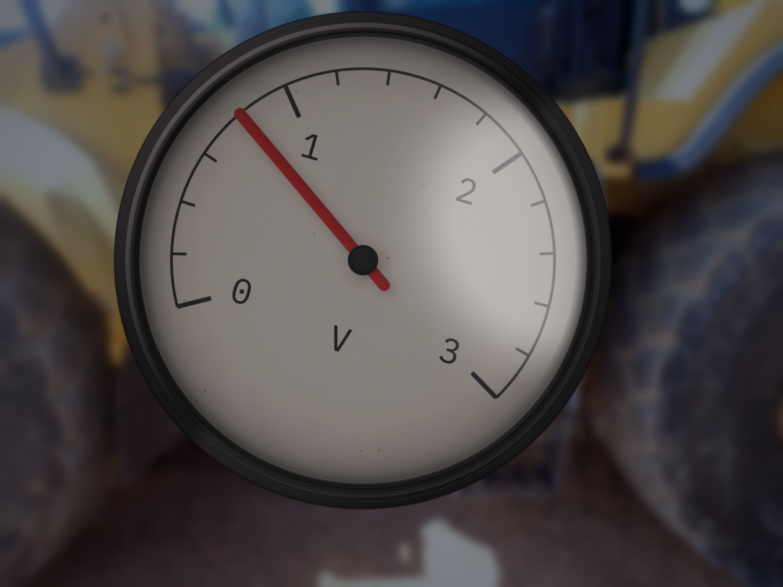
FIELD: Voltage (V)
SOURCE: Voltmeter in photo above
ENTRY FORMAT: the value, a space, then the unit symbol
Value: 0.8 V
